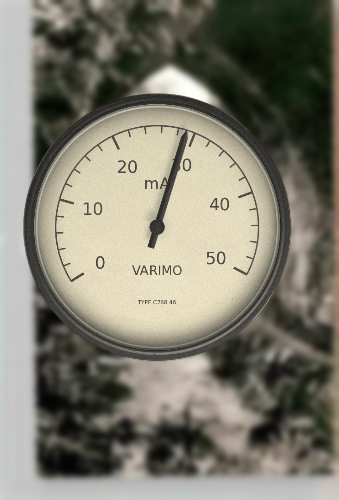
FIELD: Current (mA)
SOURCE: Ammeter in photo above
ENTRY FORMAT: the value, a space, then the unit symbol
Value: 29 mA
